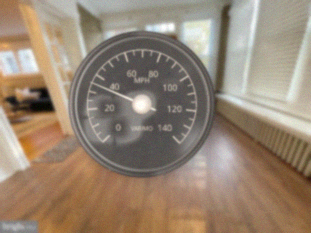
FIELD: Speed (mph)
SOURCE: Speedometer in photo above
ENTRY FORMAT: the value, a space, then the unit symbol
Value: 35 mph
